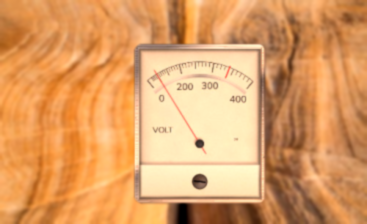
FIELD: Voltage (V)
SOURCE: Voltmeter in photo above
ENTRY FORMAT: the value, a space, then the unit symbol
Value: 100 V
